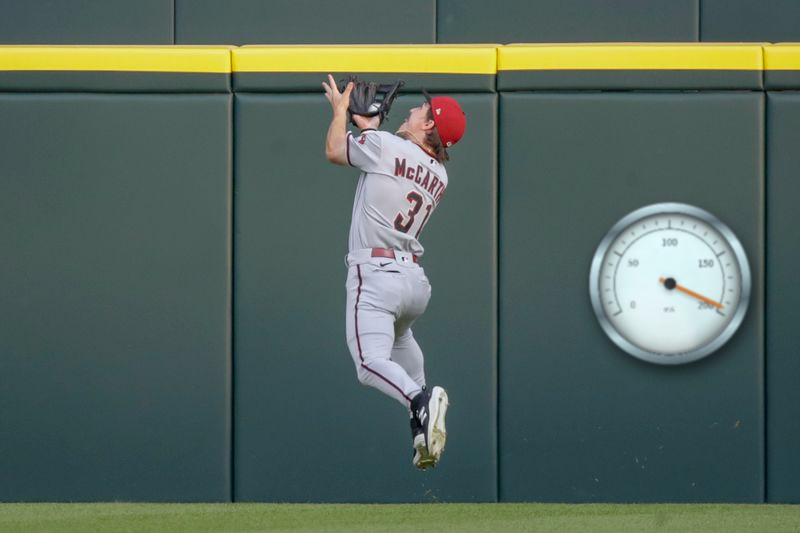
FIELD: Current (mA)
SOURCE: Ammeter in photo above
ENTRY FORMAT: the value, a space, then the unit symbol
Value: 195 mA
